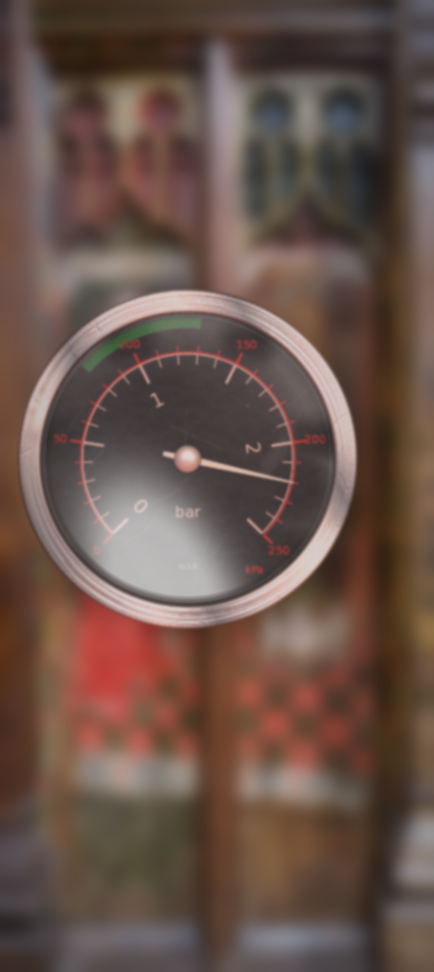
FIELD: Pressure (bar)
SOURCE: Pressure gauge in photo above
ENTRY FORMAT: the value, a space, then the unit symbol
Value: 2.2 bar
